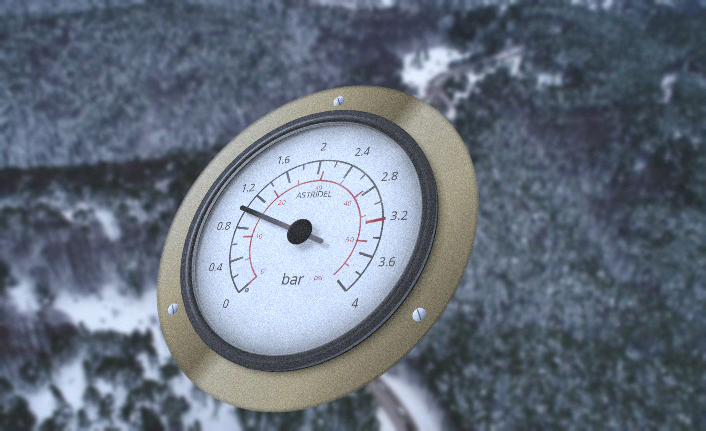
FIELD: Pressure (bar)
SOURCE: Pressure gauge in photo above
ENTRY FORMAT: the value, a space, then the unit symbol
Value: 1 bar
